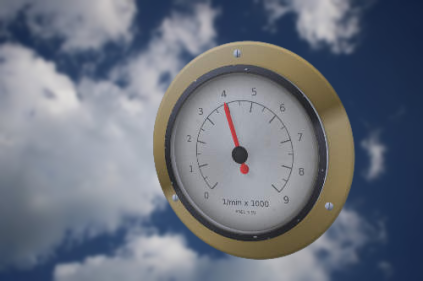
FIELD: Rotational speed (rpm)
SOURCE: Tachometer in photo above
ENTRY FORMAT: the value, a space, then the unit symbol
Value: 4000 rpm
